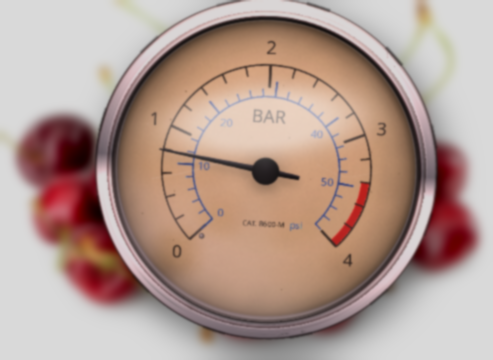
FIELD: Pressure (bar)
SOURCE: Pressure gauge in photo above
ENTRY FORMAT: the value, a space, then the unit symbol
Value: 0.8 bar
